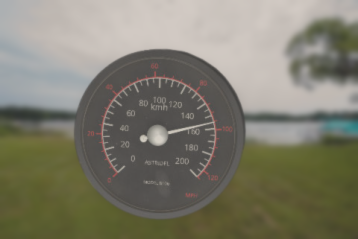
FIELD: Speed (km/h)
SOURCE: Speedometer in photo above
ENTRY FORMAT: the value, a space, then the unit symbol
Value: 155 km/h
